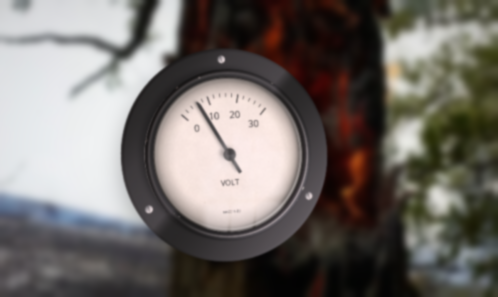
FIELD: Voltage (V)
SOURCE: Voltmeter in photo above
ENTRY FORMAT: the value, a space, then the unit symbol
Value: 6 V
